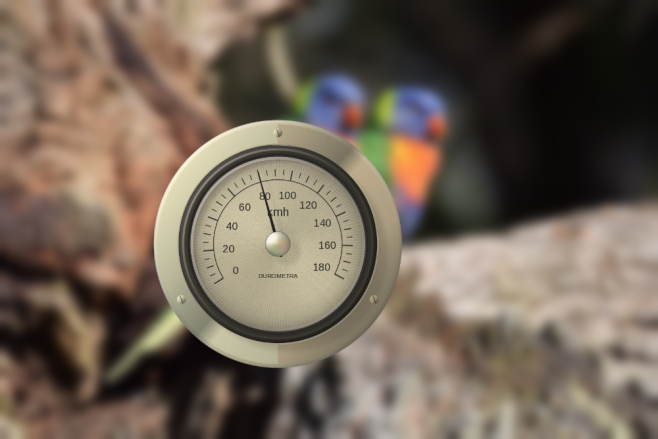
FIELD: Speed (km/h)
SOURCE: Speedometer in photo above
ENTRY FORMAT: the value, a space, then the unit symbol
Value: 80 km/h
